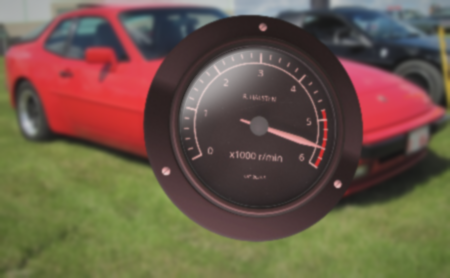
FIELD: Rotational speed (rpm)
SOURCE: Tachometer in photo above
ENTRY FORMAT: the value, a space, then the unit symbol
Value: 5600 rpm
